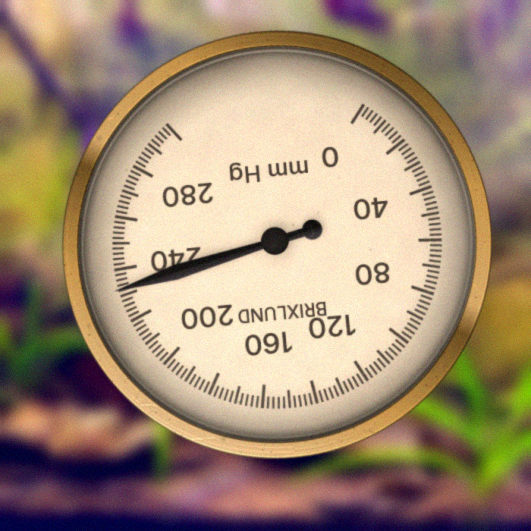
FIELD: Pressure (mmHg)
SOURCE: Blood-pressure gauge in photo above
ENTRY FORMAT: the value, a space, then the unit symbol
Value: 232 mmHg
